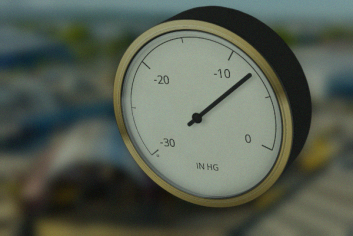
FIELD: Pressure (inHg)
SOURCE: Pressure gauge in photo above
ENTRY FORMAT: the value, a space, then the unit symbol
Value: -7.5 inHg
